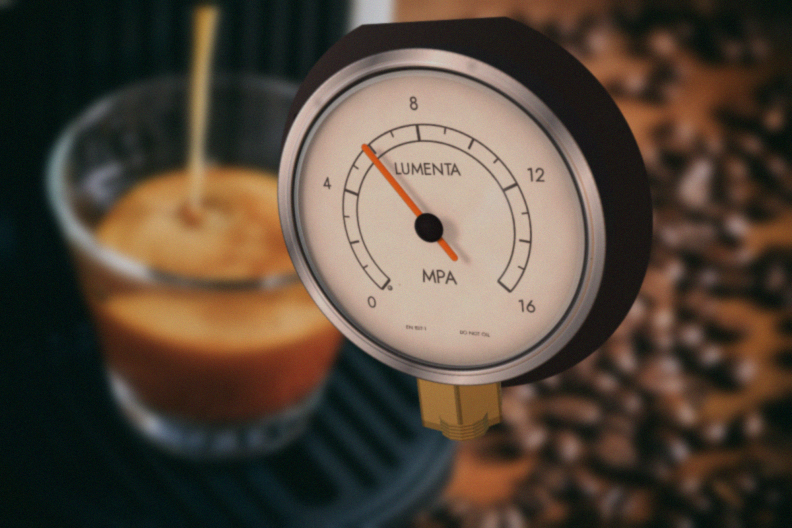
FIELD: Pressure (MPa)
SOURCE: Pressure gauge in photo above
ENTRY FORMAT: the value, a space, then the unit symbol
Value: 6 MPa
